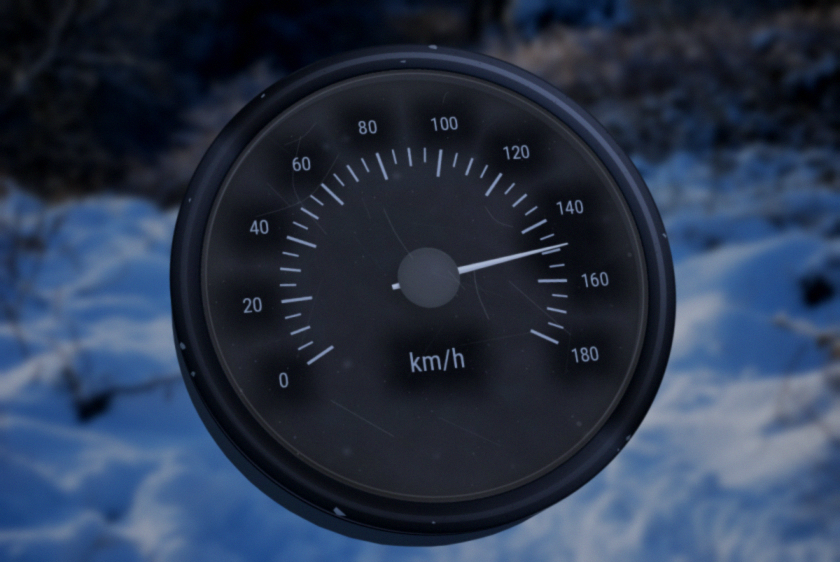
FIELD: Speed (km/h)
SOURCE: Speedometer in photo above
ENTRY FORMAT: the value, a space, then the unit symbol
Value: 150 km/h
